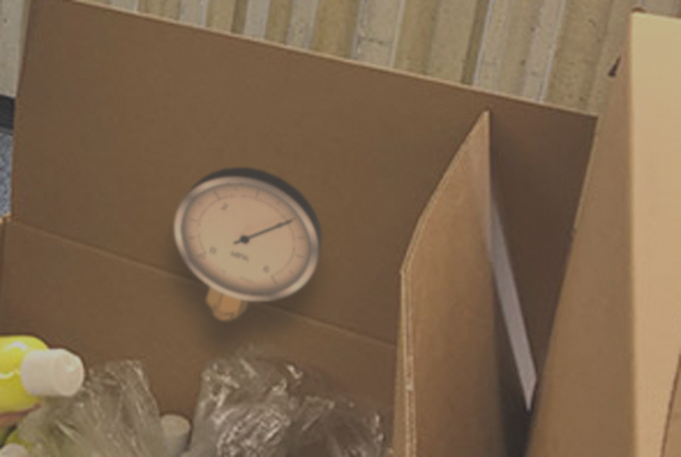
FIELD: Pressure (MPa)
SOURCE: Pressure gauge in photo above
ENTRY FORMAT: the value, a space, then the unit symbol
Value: 4 MPa
